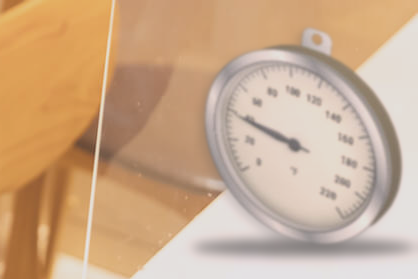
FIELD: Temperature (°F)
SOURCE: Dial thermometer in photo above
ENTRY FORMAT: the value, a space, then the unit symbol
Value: 40 °F
